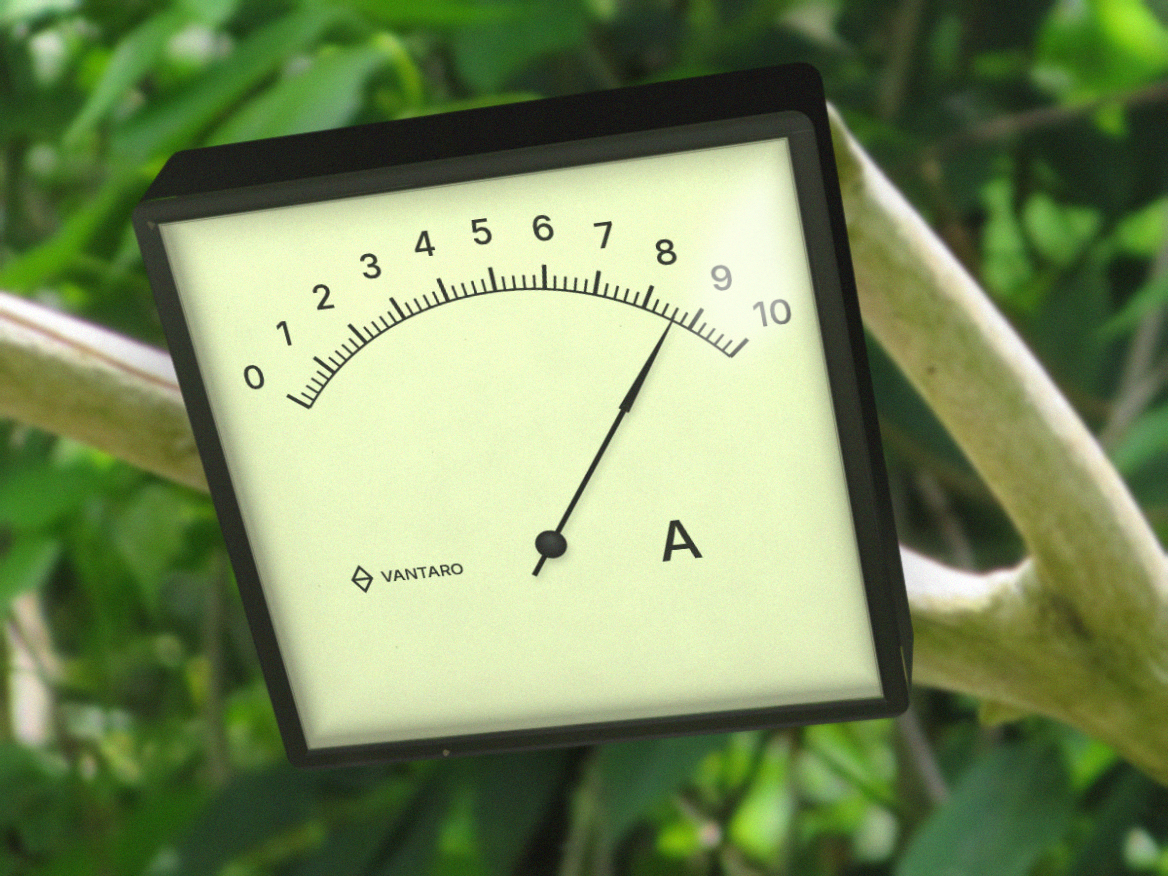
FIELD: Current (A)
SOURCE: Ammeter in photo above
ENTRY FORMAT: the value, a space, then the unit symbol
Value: 8.6 A
